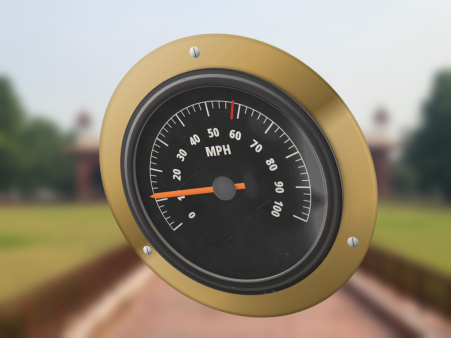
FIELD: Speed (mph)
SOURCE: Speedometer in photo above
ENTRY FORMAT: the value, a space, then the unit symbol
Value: 12 mph
